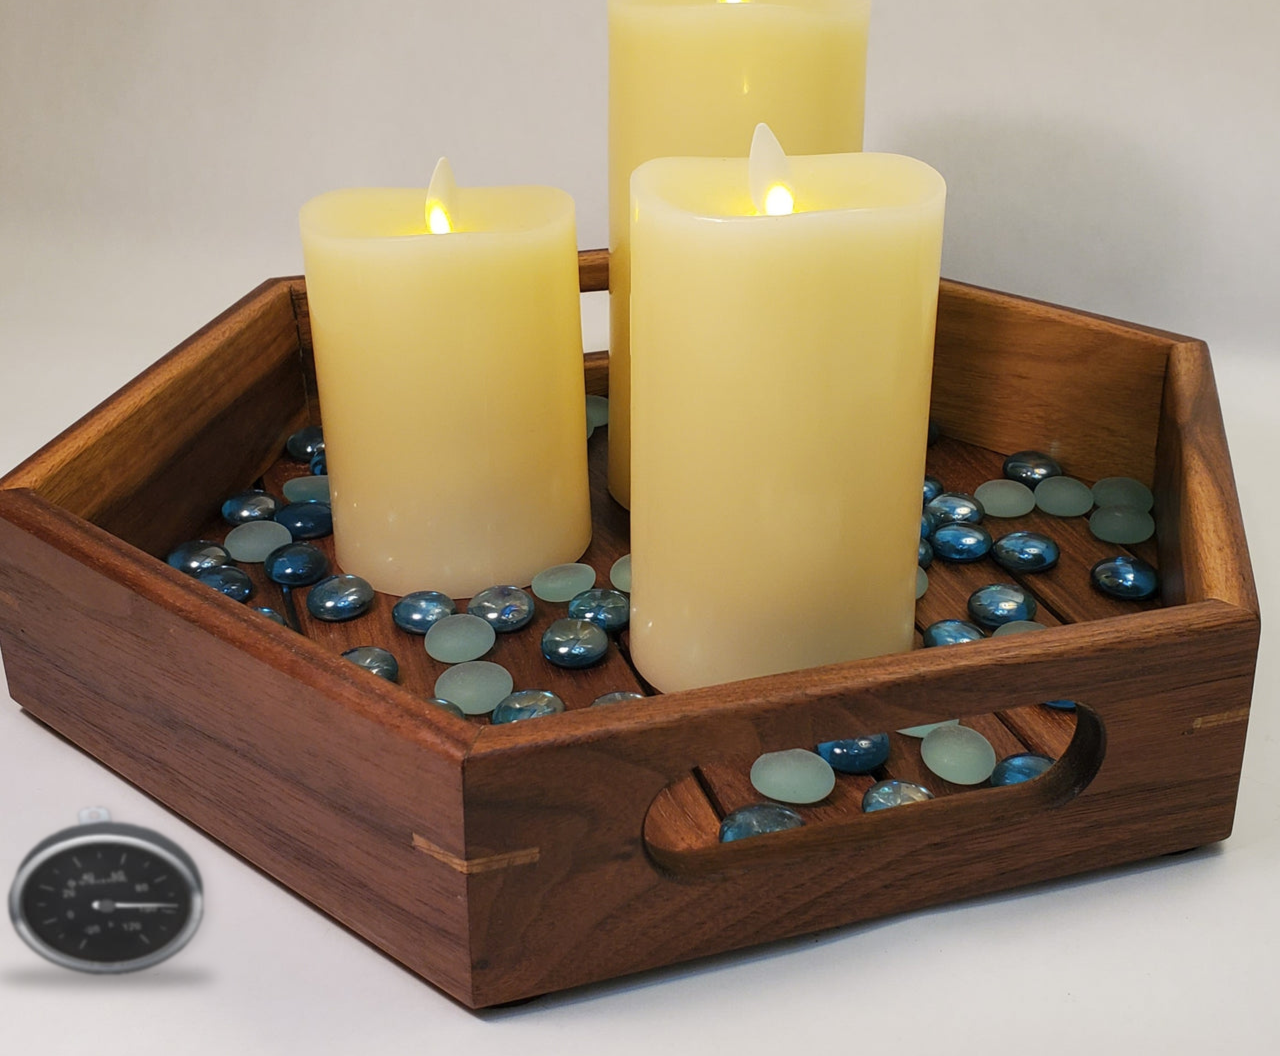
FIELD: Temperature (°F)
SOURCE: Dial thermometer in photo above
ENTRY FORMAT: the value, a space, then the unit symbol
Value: 95 °F
